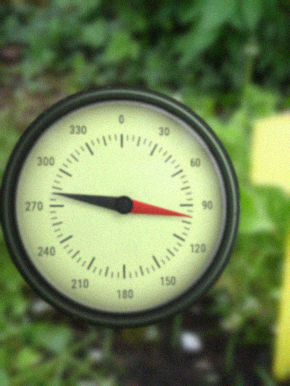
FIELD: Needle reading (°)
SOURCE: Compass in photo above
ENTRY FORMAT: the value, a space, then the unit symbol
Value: 100 °
